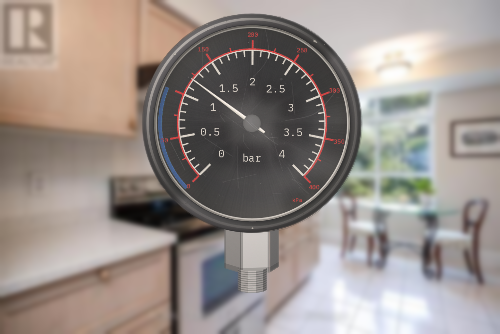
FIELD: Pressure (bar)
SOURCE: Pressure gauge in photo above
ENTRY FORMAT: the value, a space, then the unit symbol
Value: 1.2 bar
